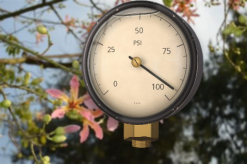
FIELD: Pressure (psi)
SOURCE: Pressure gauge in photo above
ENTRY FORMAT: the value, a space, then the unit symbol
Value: 95 psi
